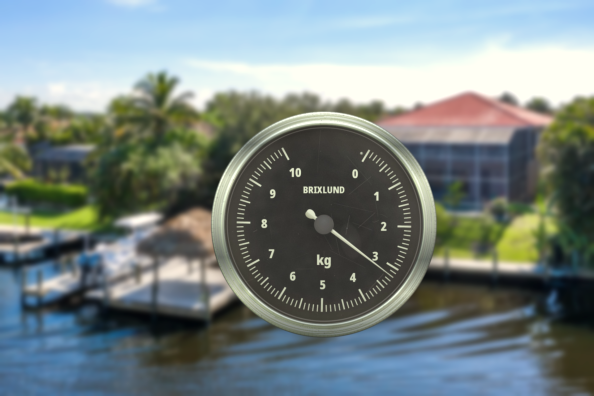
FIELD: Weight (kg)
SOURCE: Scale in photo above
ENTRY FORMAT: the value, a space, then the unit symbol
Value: 3.2 kg
